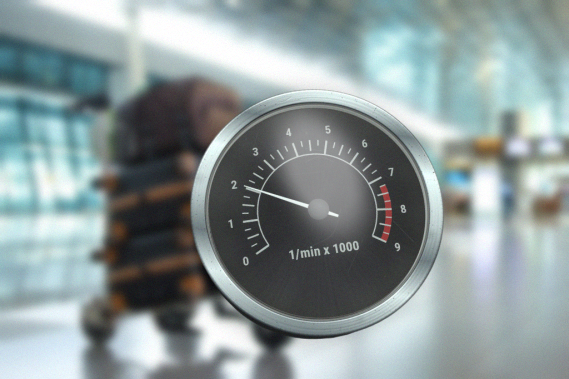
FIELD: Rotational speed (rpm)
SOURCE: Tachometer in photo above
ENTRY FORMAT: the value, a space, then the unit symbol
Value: 2000 rpm
